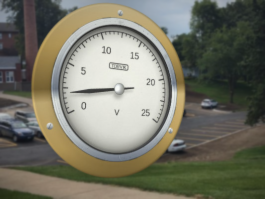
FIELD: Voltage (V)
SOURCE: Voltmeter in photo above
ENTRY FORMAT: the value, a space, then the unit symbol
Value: 2 V
